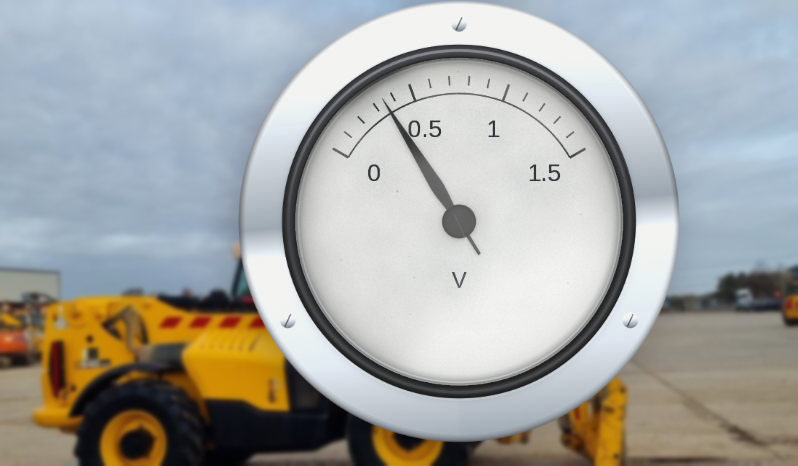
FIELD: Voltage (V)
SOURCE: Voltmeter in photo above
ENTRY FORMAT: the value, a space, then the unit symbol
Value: 0.35 V
